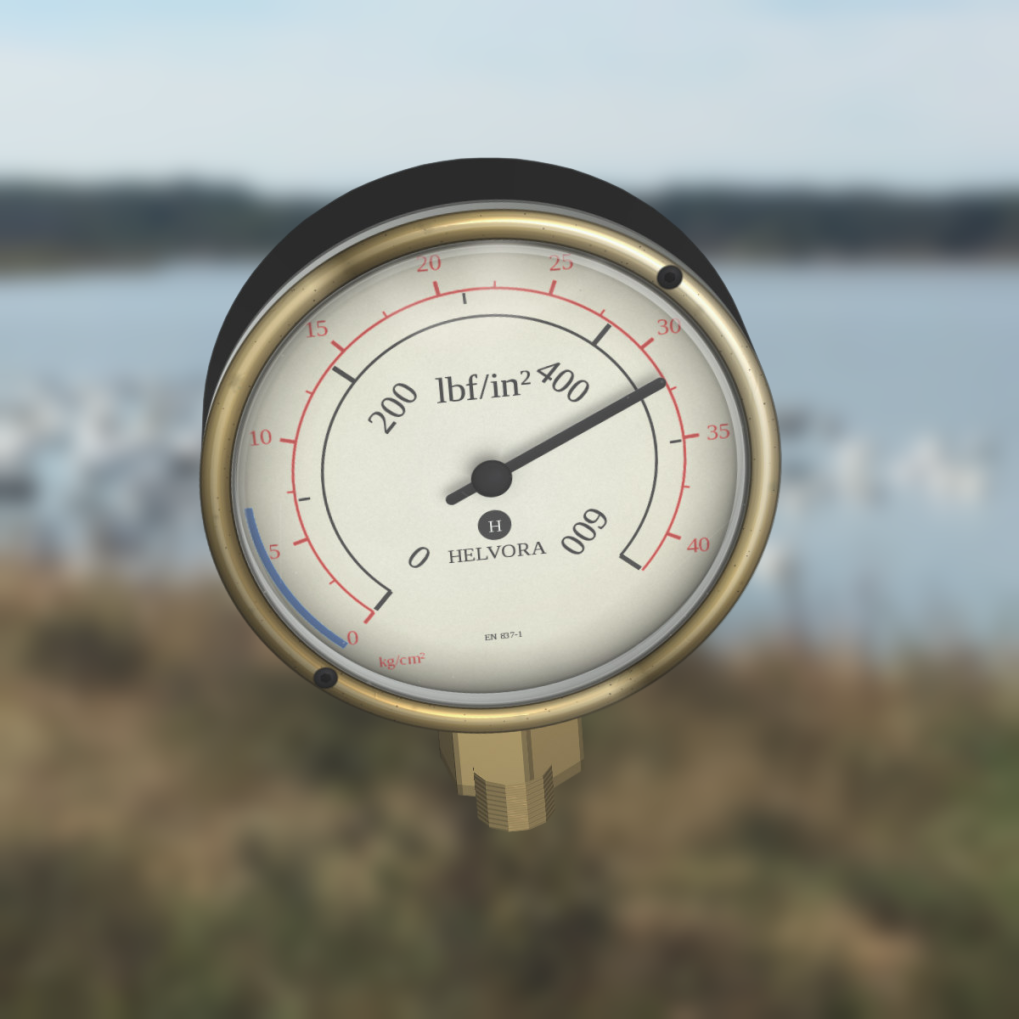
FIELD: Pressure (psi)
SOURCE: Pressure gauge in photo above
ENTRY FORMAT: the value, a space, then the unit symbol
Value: 450 psi
